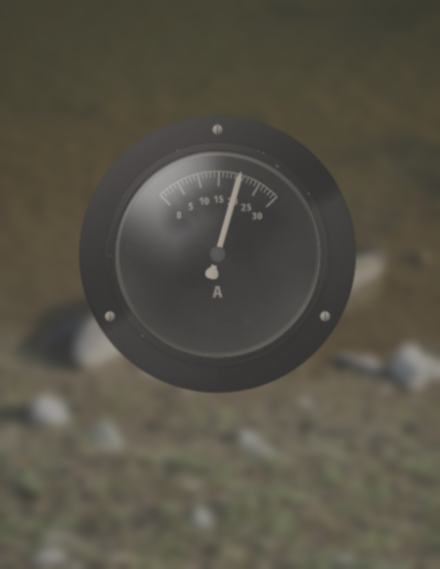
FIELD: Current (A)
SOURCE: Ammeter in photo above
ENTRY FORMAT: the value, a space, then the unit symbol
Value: 20 A
